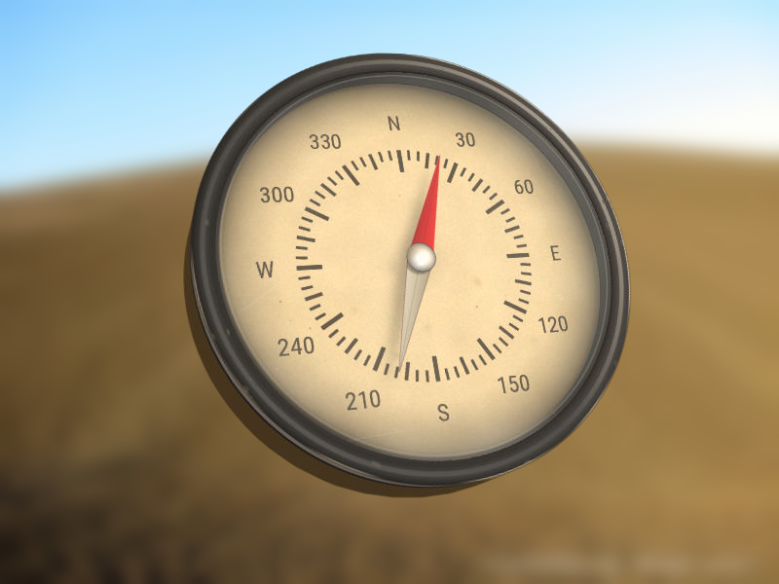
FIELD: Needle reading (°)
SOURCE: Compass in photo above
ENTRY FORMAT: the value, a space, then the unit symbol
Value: 20 °
